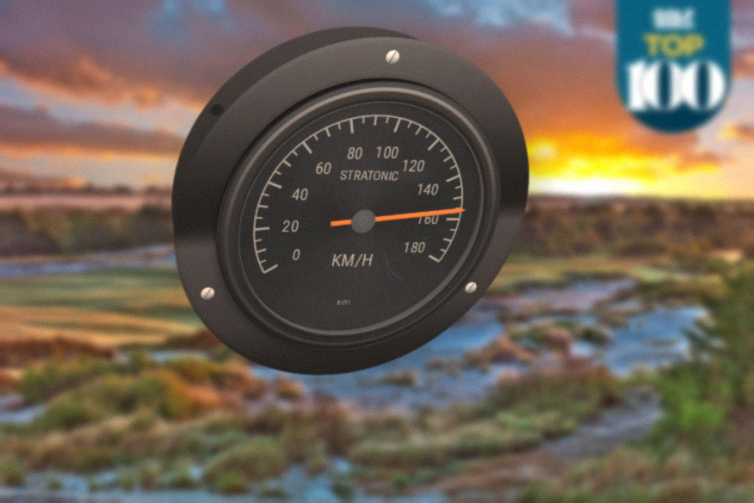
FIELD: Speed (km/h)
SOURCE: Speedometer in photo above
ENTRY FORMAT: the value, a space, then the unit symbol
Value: 155 km/h
